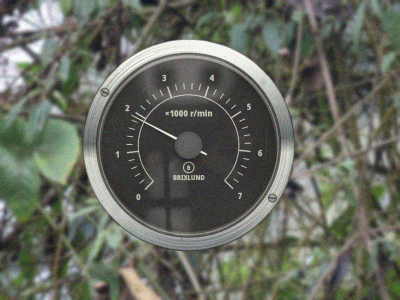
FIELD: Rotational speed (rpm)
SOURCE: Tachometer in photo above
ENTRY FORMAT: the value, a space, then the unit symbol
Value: 1900 rpm
